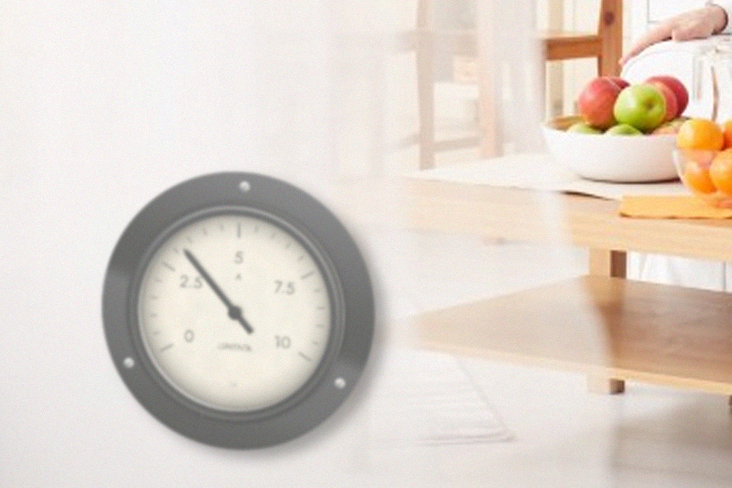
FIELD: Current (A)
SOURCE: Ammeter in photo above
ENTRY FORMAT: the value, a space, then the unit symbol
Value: 3.25 A
